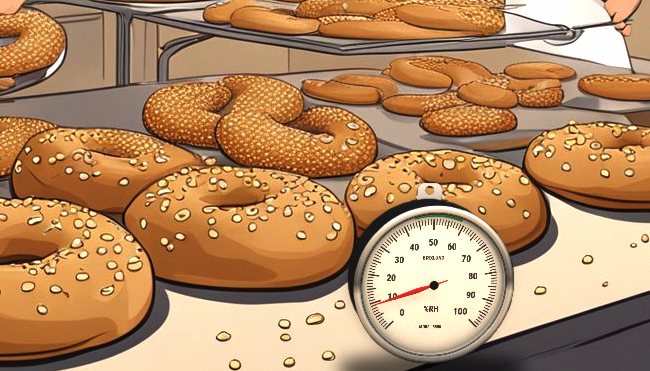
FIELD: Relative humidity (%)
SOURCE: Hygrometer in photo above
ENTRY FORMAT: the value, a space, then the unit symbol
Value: 10 %
